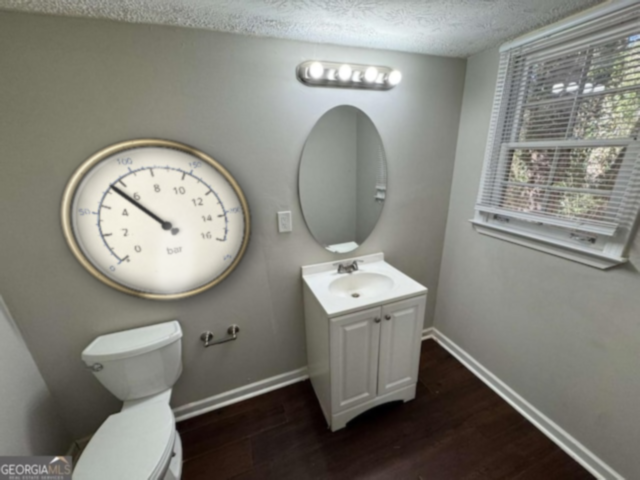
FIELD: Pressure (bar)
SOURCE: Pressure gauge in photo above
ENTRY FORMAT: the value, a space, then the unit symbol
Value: 5.5 bar
